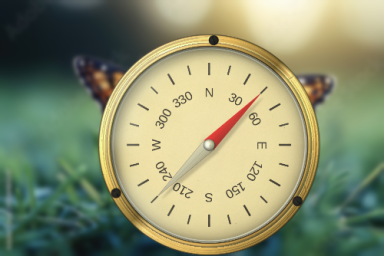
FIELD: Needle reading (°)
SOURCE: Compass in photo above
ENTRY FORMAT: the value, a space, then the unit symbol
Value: 45 °
